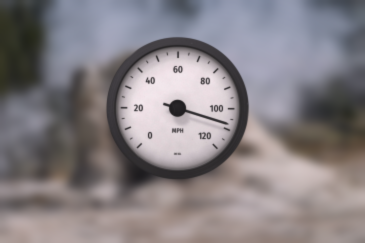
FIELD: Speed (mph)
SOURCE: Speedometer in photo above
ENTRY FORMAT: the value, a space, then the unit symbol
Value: 107.5 mph
